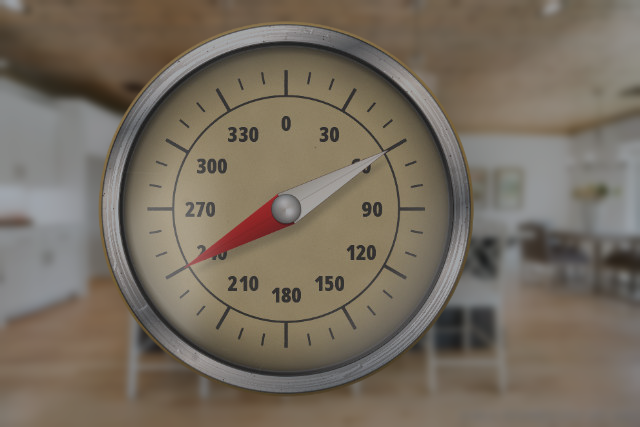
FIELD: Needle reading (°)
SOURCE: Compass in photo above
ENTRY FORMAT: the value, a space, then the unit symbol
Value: 240 °
